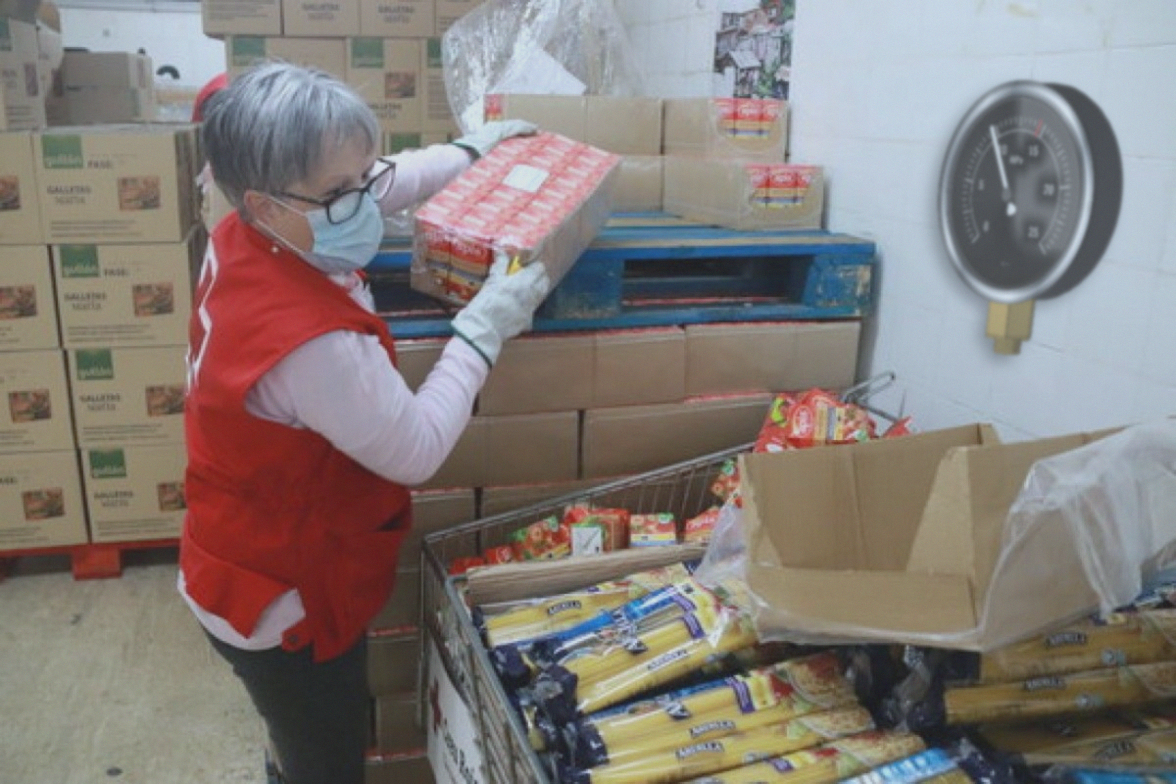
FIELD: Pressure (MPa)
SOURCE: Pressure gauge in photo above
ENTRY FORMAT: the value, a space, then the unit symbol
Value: 10 MPa
